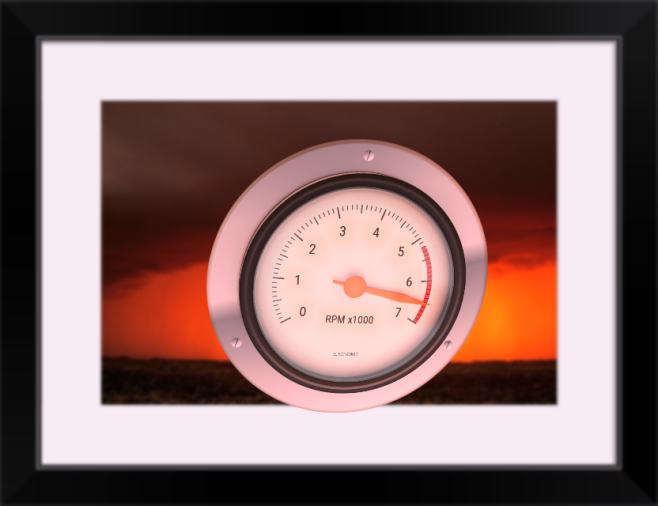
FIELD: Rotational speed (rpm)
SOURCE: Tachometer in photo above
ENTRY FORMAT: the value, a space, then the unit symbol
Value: 6500 rpm
